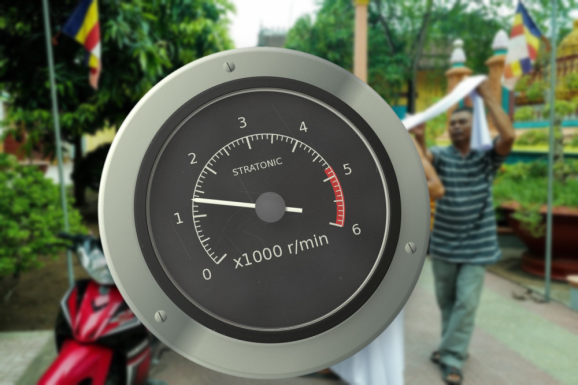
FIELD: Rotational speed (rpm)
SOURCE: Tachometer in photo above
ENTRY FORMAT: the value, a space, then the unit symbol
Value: 1300 rpm
